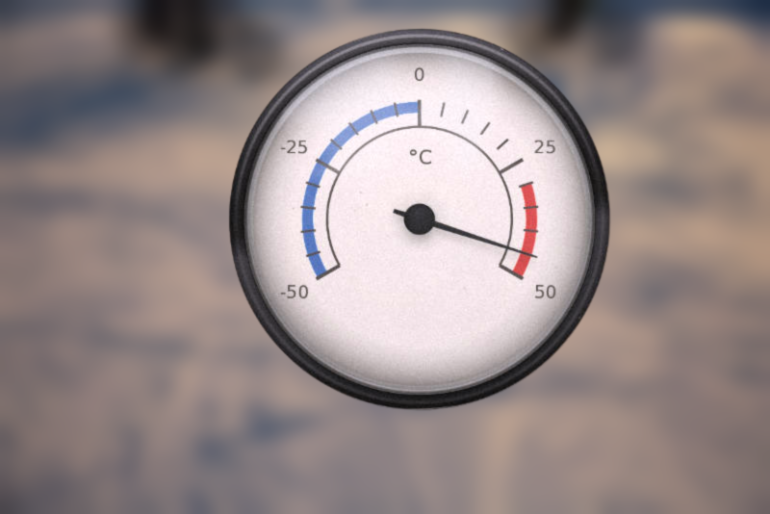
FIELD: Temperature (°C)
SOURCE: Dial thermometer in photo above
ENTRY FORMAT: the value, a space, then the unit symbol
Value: 45 °C
